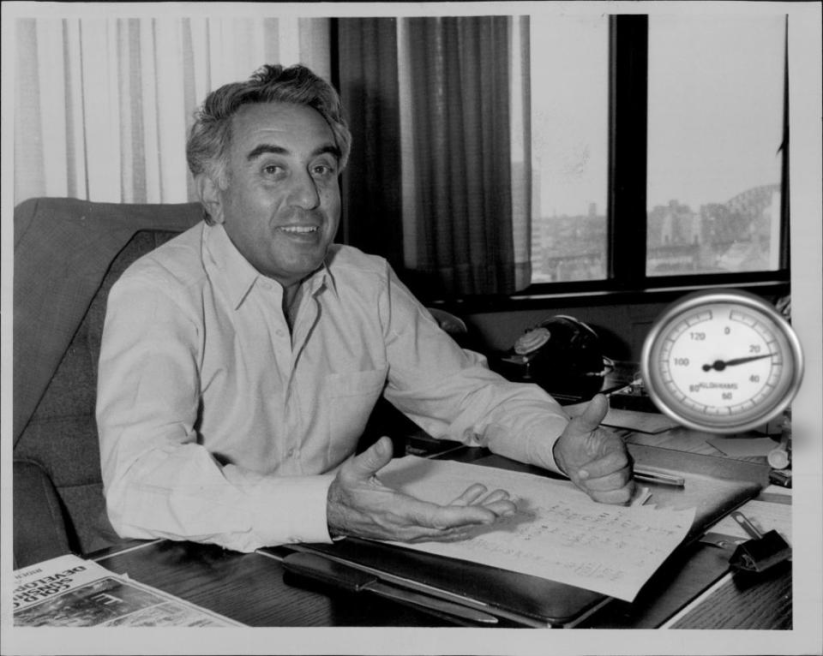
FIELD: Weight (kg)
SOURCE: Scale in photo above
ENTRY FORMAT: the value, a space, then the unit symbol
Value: 25 kg
